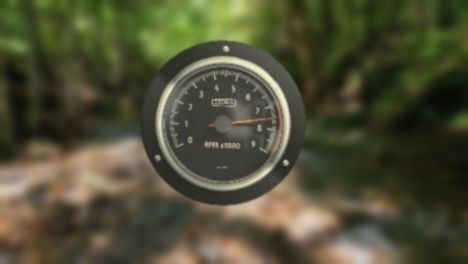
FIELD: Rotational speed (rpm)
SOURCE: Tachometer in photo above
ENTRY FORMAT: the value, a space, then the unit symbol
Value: 7500 rpm
